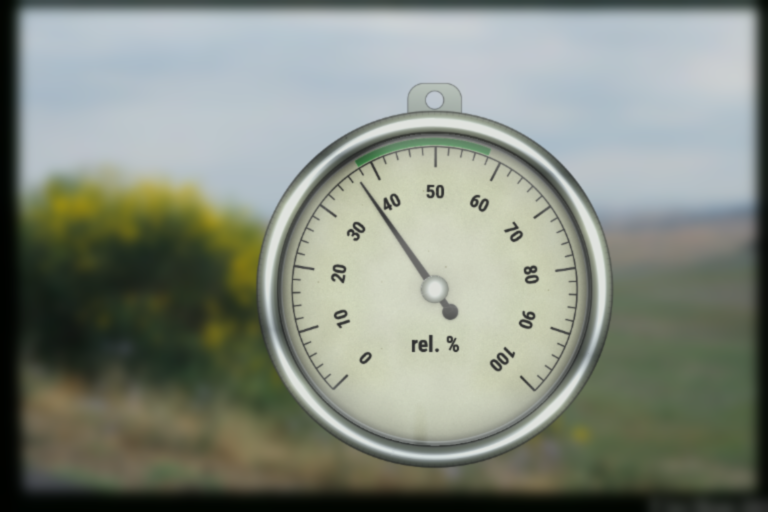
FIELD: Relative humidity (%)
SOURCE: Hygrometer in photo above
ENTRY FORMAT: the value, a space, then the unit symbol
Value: 37 %
